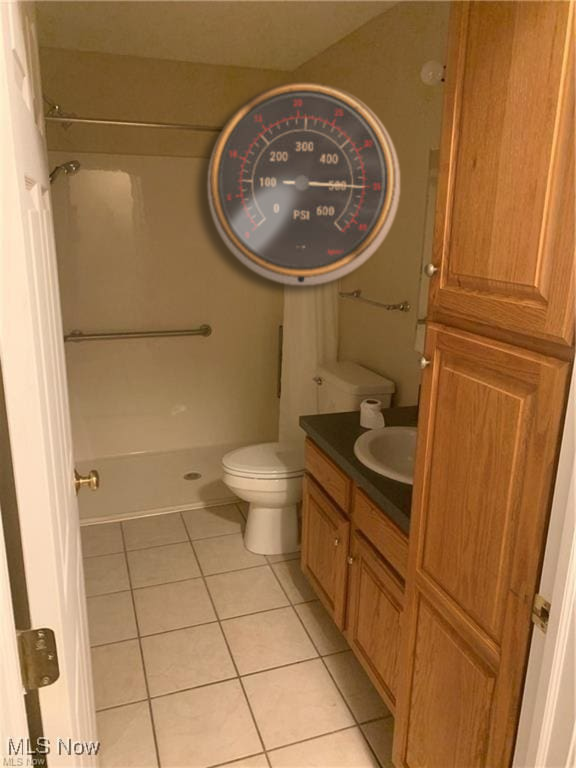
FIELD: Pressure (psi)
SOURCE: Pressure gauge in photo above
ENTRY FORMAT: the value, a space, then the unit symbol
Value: 500 psi
